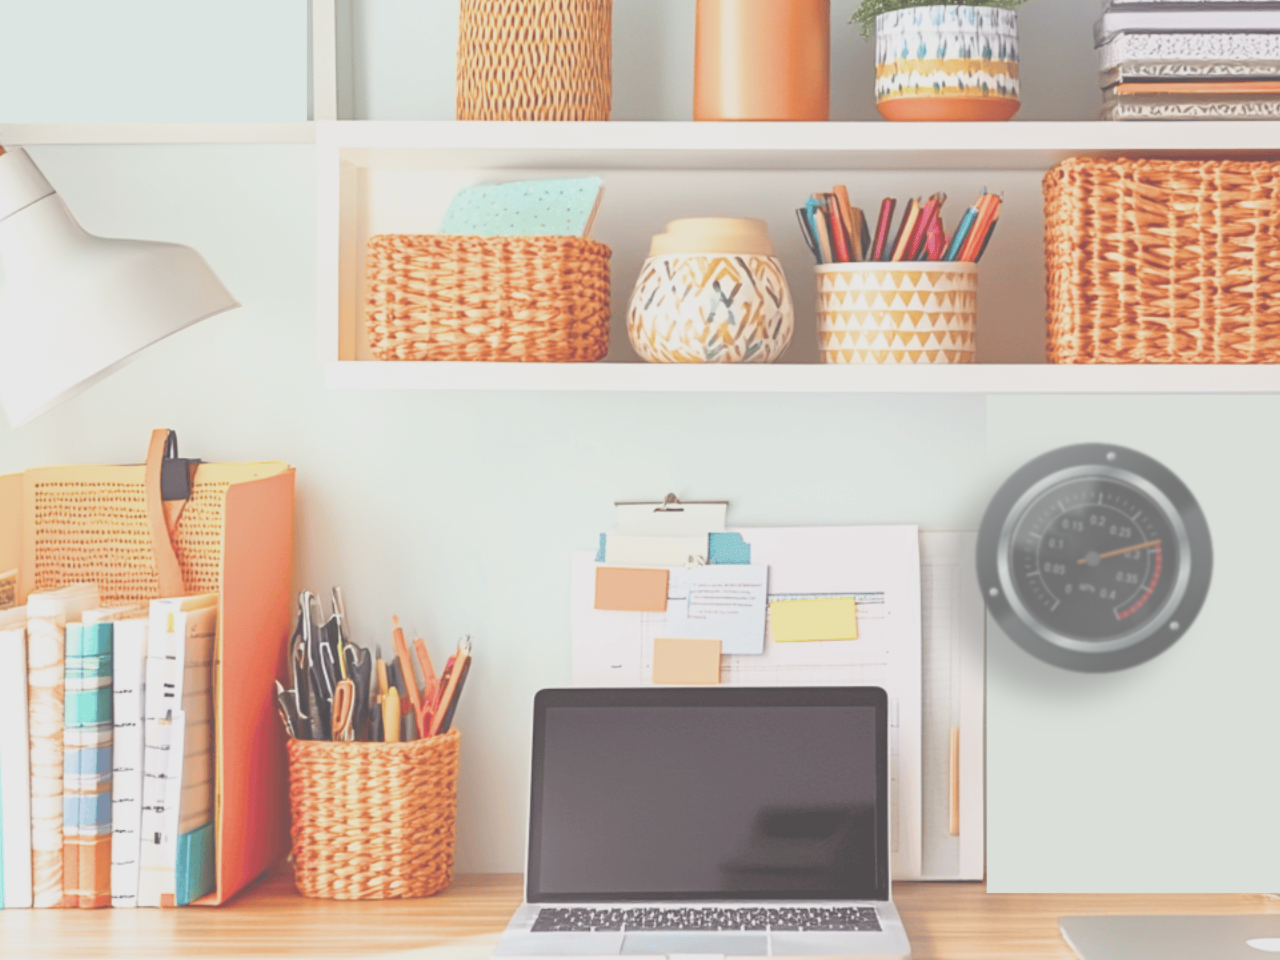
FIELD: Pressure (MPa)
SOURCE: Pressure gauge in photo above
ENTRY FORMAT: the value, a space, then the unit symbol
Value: 0.29 MPa
